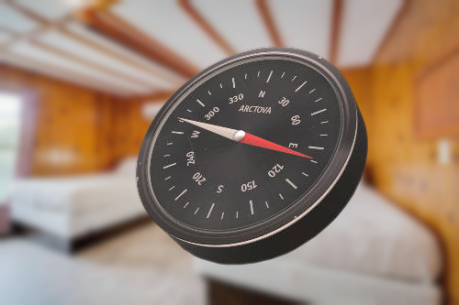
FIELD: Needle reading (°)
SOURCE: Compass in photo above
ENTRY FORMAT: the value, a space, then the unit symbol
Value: 100 °
